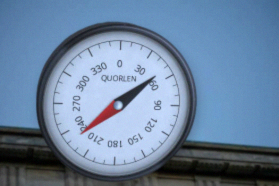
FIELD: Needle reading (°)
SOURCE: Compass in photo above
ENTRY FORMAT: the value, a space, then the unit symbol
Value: 230 °
